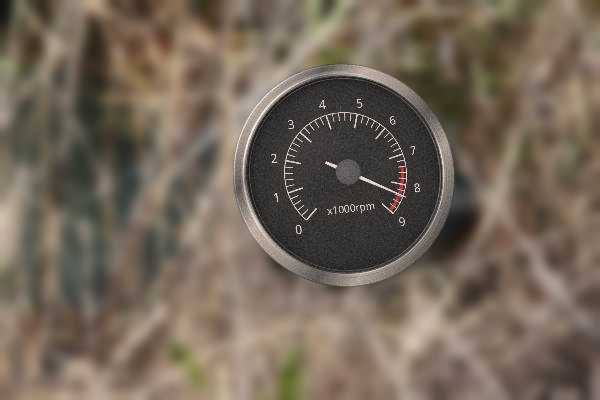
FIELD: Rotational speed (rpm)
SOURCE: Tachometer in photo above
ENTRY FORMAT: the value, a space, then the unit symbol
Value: 8400 rpm
